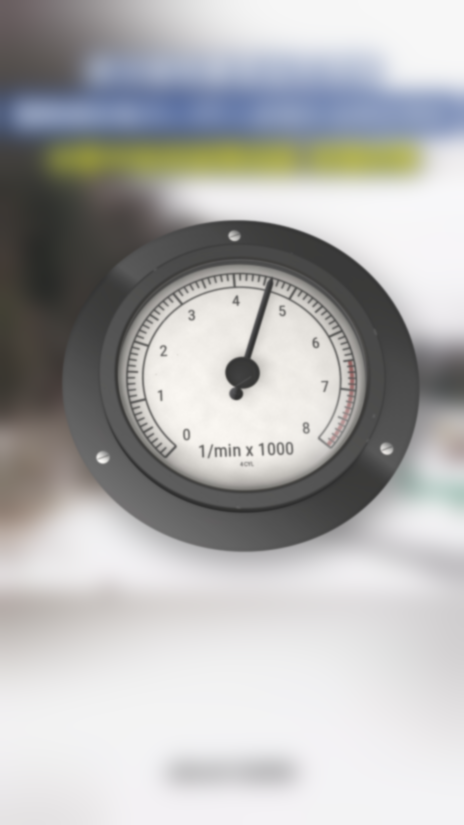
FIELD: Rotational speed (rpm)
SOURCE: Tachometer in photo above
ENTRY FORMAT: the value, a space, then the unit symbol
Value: 4600 rpm
